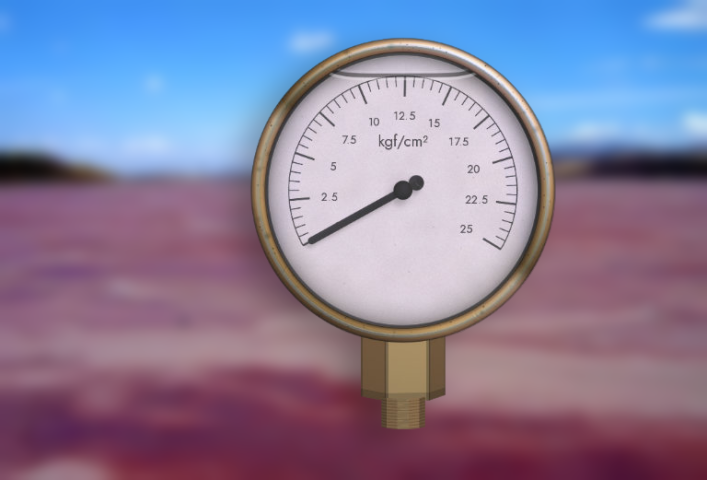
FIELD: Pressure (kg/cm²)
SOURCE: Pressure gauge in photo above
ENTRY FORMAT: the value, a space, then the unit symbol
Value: 0 kg/cm²
